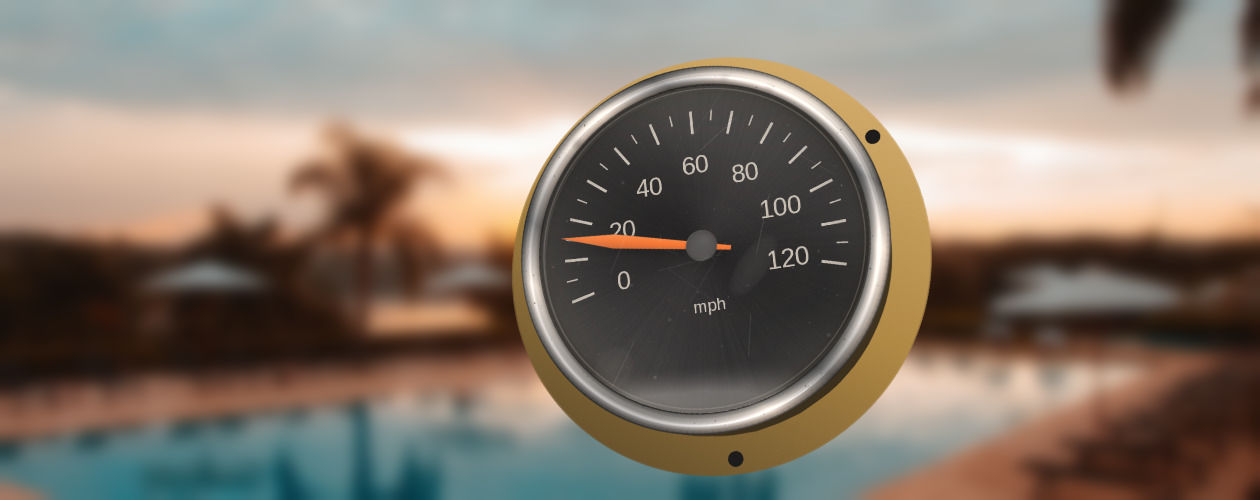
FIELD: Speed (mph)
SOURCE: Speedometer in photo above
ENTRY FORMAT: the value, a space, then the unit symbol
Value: 15 mph
